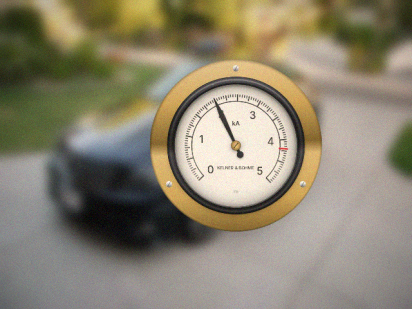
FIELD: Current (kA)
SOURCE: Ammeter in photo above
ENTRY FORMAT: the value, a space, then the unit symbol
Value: 2 kA
